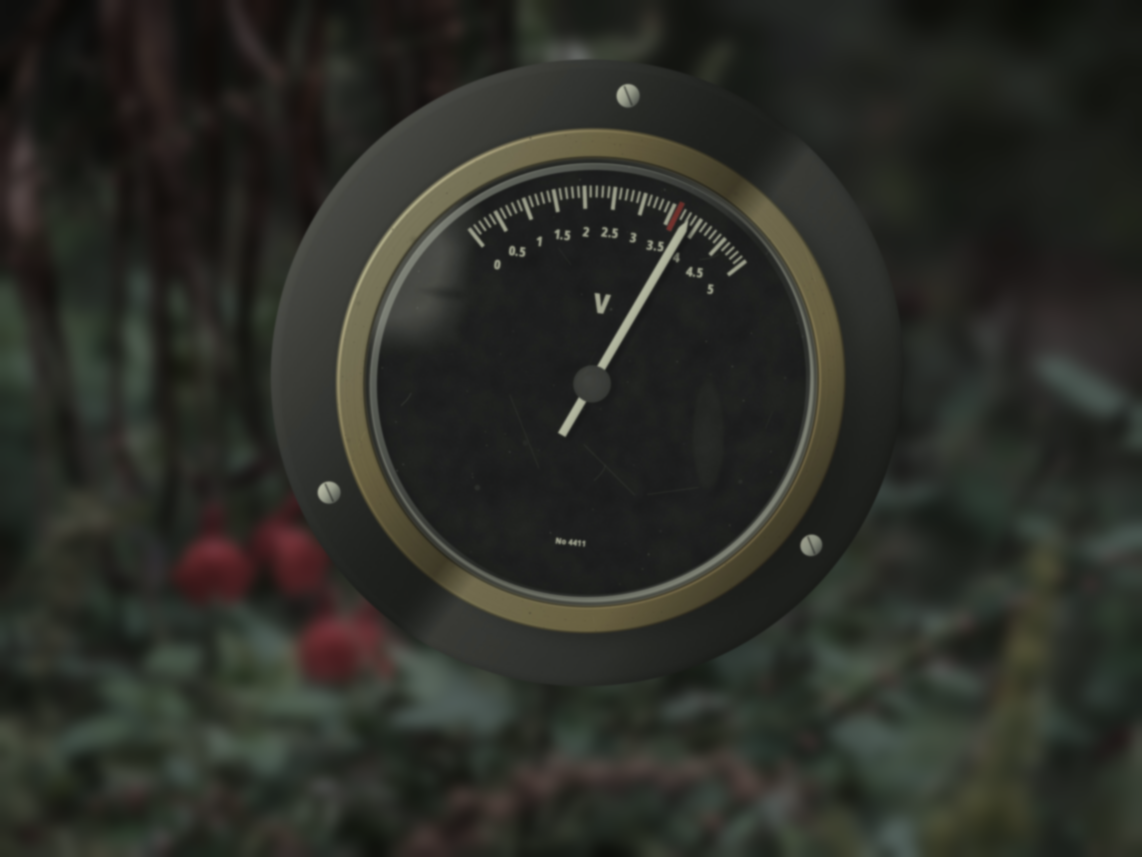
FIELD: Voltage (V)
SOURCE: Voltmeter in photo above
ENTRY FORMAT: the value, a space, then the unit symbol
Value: 3.8 V
